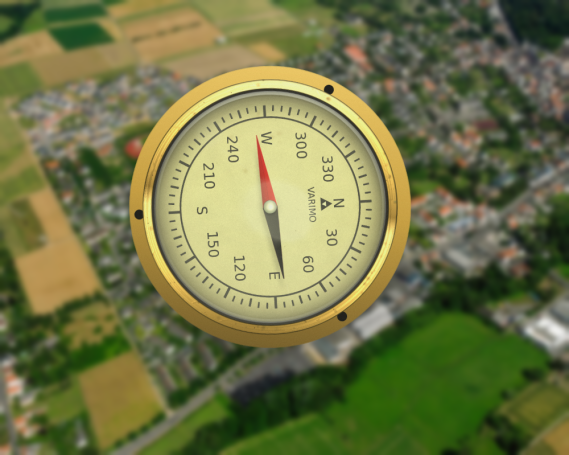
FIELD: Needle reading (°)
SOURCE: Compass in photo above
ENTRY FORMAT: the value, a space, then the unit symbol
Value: 262.5 °
